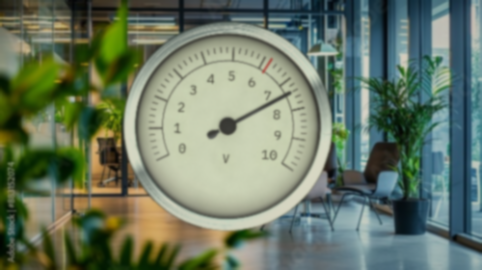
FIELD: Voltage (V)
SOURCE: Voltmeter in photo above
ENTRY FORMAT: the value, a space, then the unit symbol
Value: 7.4 V
